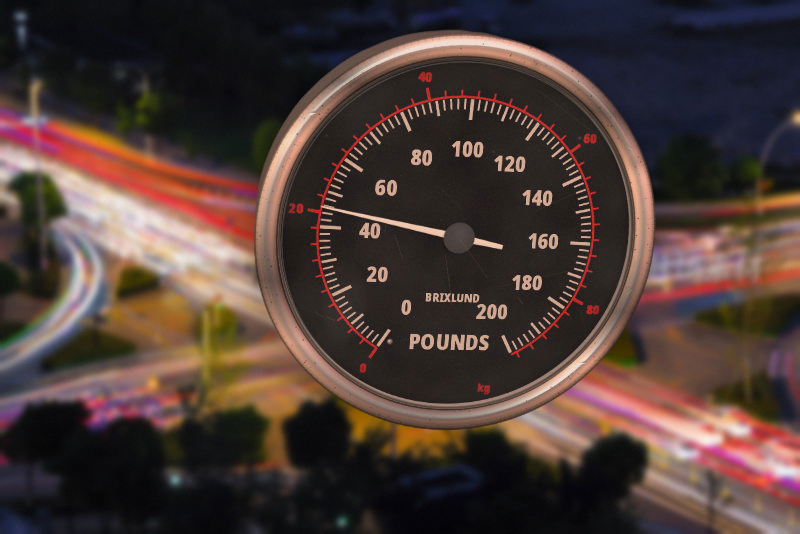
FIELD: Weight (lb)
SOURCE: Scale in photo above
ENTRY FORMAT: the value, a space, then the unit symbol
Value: 46 lb
